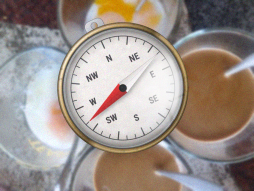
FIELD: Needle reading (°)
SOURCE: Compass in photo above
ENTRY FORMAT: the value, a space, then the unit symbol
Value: 250 °
